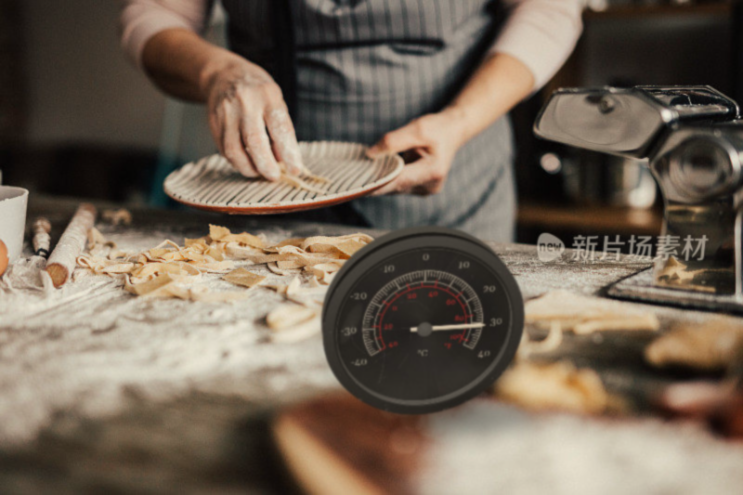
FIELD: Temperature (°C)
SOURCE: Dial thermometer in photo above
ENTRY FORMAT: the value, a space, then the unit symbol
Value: 30 °C
